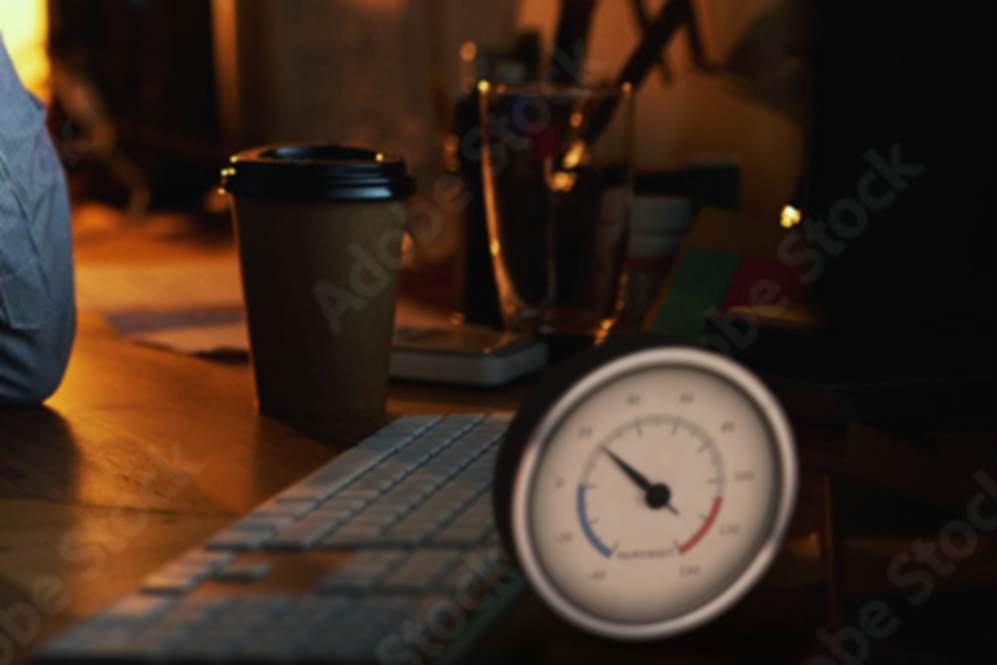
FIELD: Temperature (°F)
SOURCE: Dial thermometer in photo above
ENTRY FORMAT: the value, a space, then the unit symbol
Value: 20 °F
